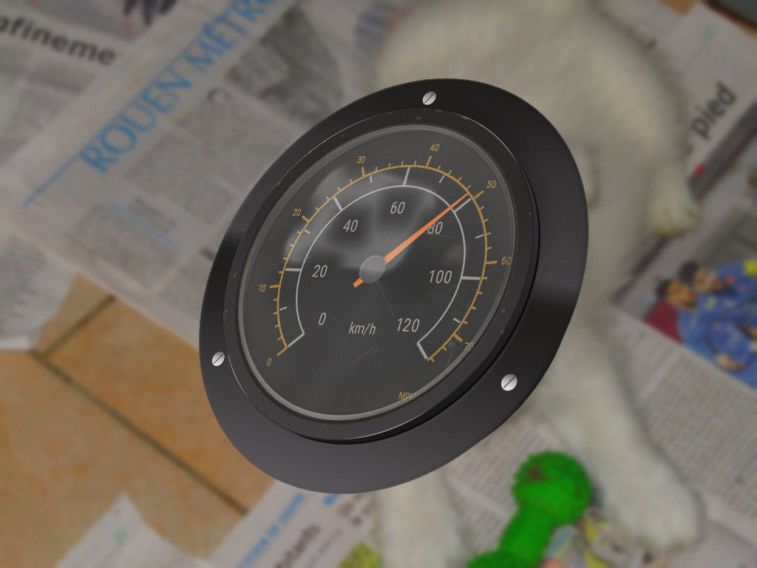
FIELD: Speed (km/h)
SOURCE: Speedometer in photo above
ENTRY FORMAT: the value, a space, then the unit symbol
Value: 80 km/h
